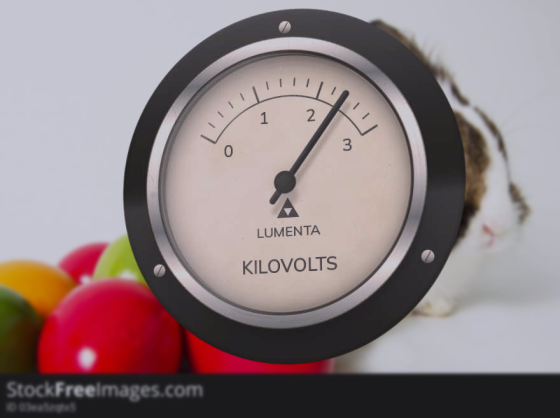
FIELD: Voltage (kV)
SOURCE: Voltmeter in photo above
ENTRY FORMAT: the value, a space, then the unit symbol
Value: 2.4 kV
